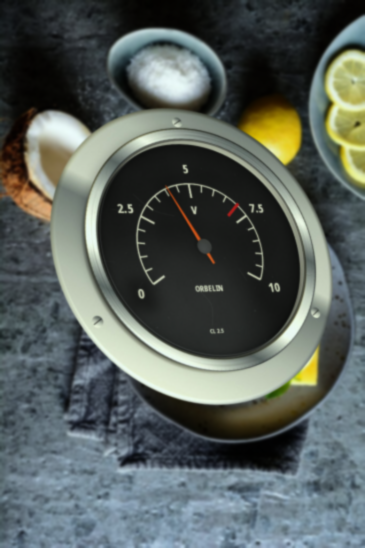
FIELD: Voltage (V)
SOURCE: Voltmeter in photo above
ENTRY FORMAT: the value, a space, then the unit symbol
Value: 4 V
